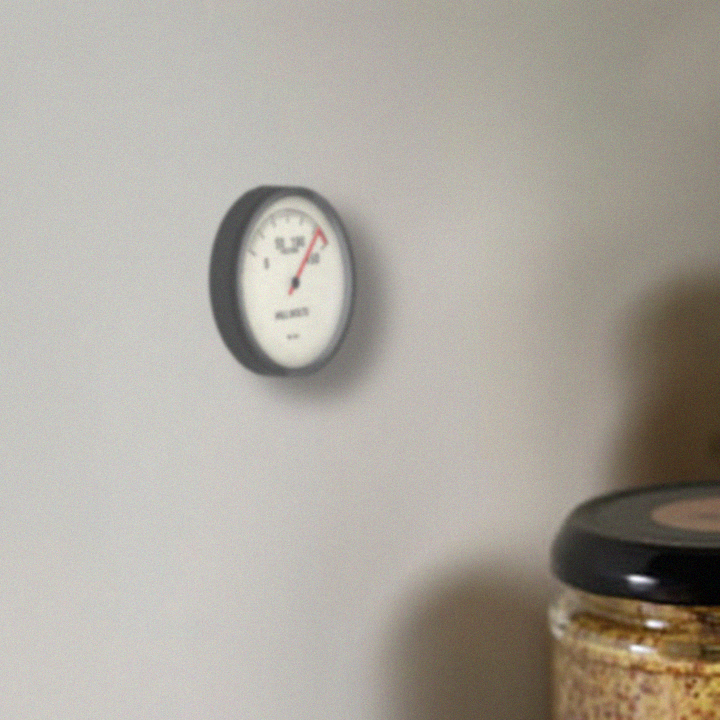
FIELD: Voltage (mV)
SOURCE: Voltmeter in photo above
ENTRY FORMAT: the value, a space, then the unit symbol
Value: 125 mV
